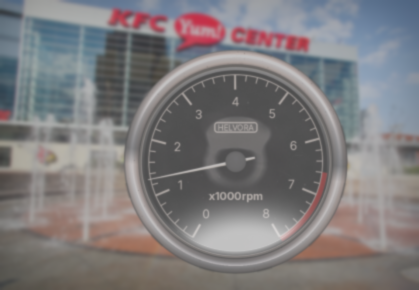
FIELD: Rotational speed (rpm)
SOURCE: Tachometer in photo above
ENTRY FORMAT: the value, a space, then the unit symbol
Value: 1300 rpm
